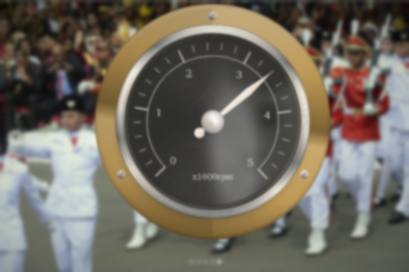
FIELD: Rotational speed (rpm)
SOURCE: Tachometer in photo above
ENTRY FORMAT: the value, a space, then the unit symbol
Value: 3400 rpm
